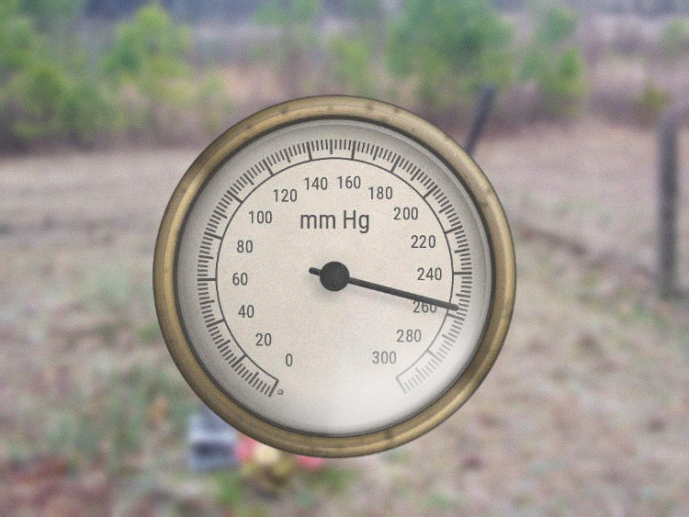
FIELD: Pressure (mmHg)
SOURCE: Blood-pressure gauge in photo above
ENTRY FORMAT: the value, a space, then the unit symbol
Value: 256 mmHg
